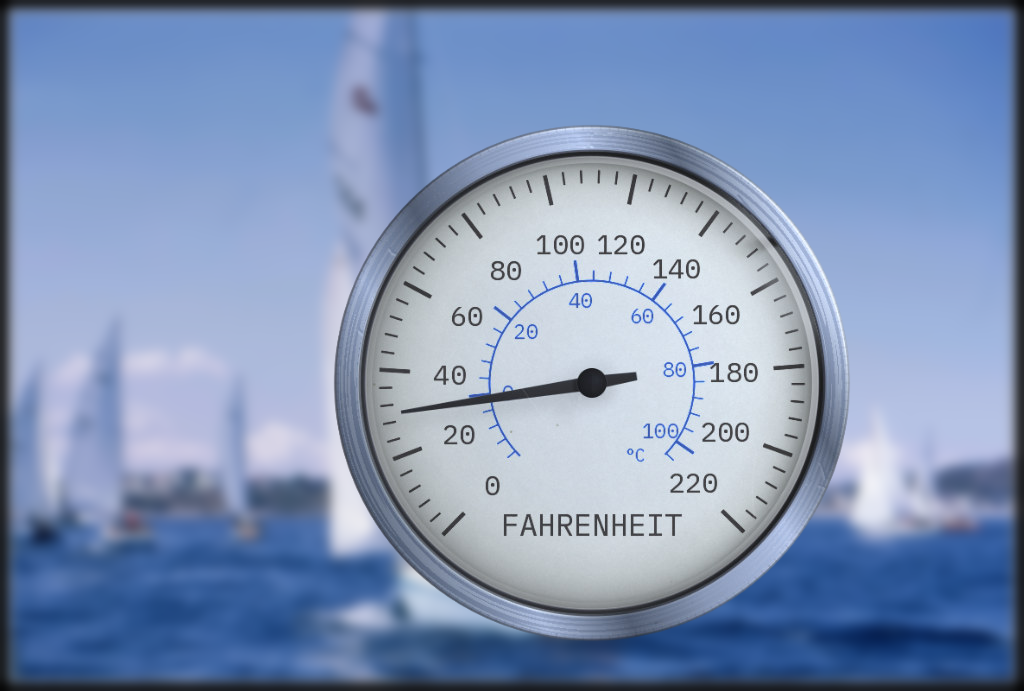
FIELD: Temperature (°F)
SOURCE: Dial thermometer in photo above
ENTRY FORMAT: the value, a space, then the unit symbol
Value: 30 °F
